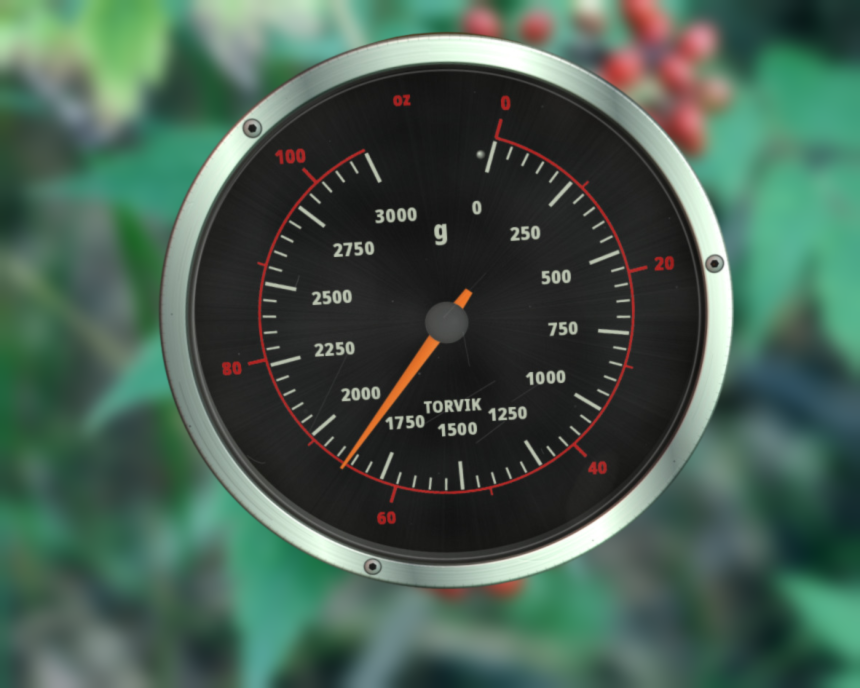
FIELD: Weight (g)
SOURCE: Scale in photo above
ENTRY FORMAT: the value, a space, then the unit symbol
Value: 1875 g
